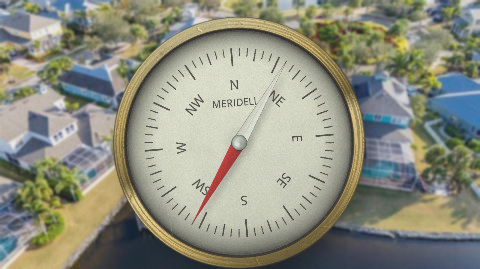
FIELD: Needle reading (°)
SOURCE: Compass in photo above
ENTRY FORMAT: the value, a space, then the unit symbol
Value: 215 °
